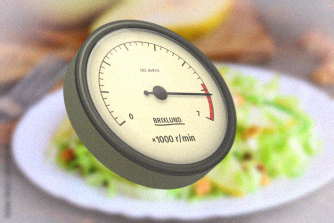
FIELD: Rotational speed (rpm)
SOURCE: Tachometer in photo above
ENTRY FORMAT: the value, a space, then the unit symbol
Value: 6200 rpm
